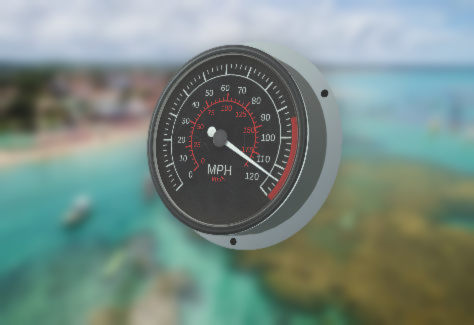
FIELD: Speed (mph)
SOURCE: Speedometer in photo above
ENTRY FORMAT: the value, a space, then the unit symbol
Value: 114 mph
